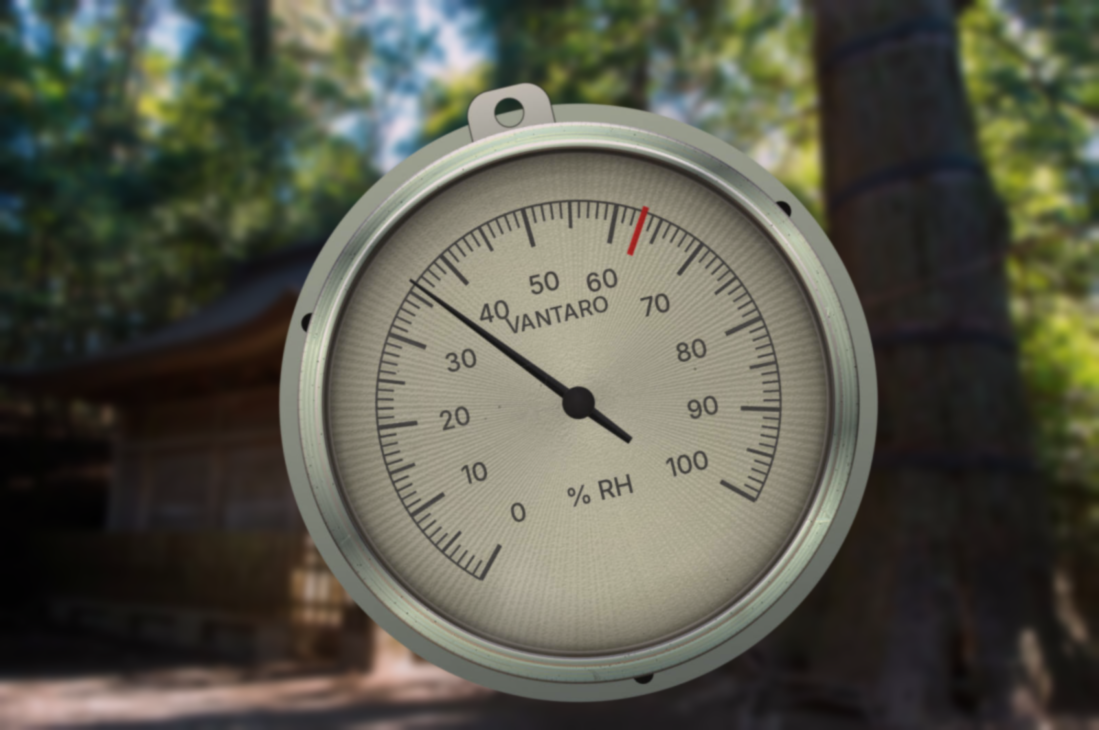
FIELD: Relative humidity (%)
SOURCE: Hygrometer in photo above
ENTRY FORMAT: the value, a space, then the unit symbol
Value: 36 %
